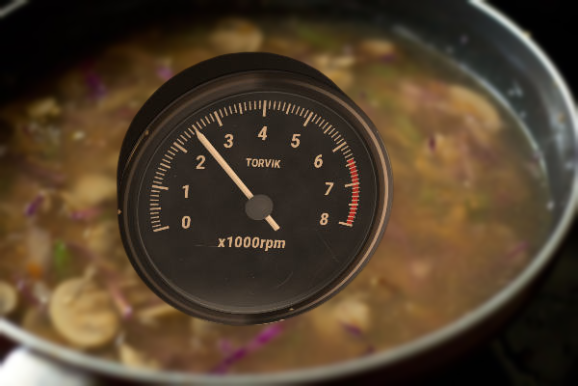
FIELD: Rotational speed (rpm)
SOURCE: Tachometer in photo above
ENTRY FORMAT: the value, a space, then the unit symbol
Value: 2500 rpm
